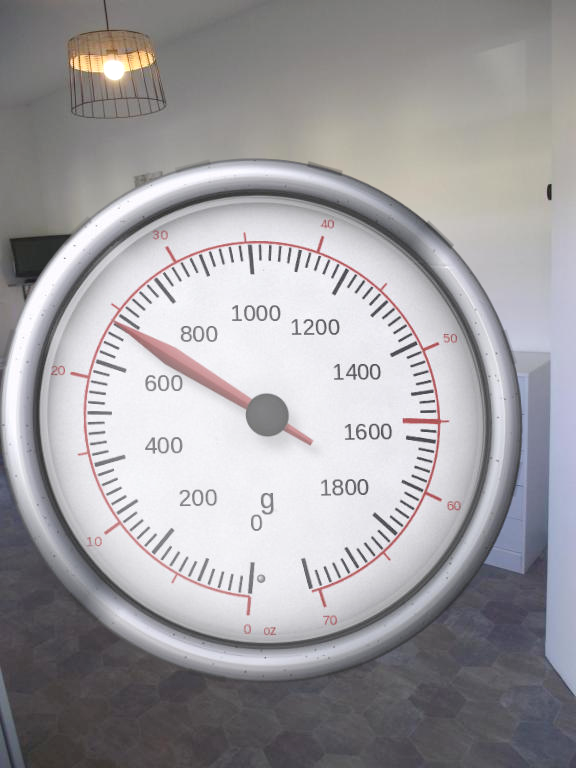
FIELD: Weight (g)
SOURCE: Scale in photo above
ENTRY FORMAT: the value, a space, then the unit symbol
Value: 680 g
